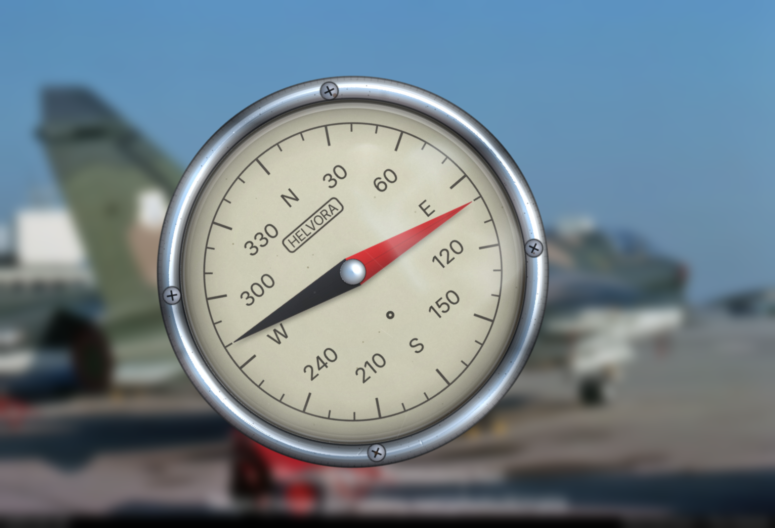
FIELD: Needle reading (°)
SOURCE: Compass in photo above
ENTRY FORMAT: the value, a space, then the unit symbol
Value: 100 °
